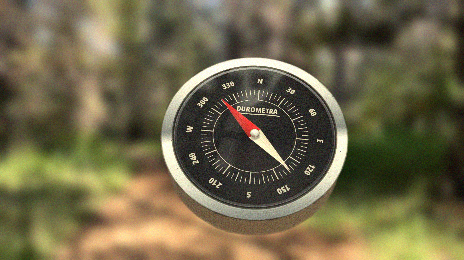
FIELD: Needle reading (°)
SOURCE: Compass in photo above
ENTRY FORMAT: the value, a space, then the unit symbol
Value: 315 °
